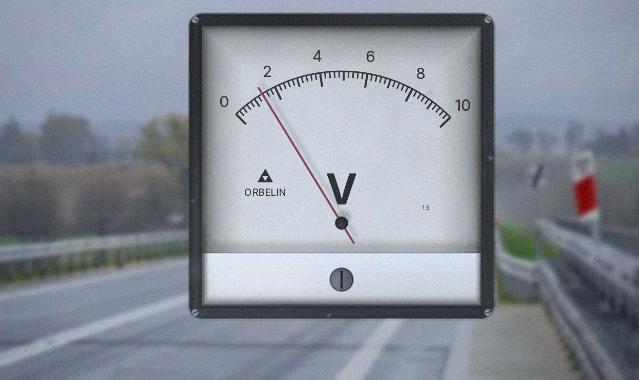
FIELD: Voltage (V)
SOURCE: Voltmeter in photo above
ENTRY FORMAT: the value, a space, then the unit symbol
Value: 1.4 V
